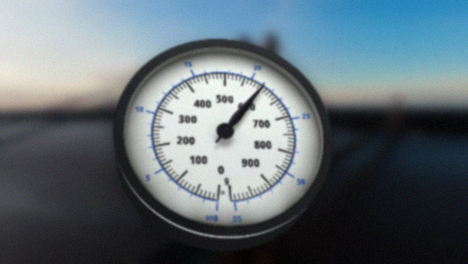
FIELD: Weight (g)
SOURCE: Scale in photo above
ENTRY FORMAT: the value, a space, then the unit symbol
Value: 600 g
